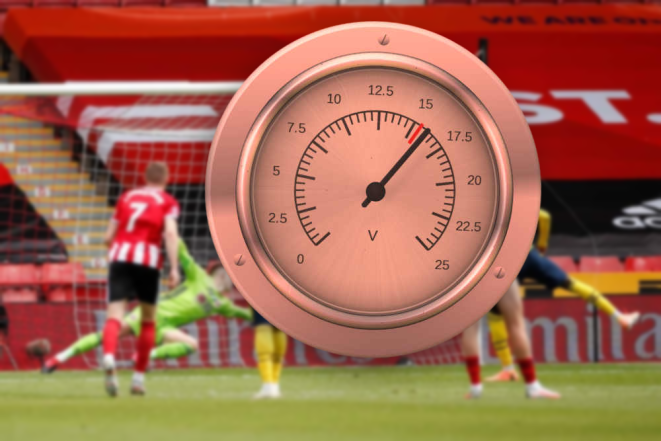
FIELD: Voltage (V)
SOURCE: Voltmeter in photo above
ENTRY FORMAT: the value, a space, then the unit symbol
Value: 16 V
